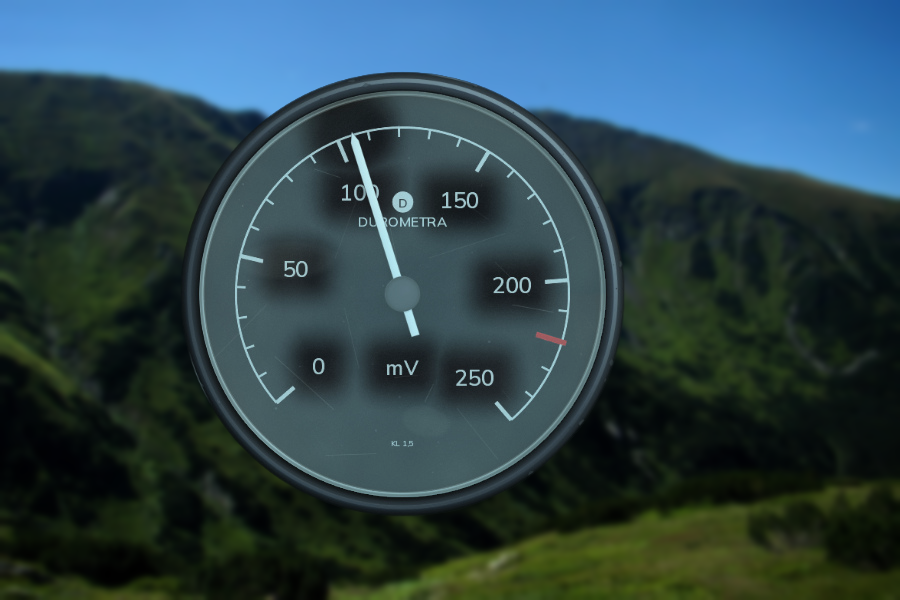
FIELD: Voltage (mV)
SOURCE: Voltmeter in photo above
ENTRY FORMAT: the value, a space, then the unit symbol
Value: 105 mV
